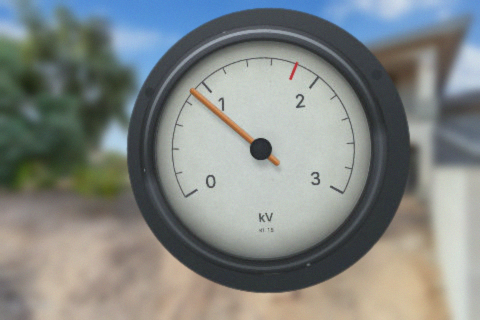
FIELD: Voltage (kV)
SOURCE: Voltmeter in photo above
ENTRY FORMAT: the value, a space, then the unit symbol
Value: 0.9 kV
